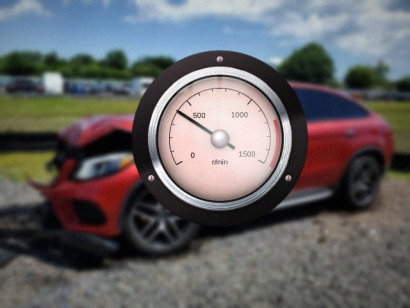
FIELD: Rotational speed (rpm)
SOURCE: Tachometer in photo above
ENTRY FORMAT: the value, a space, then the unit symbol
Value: 400 rpm
